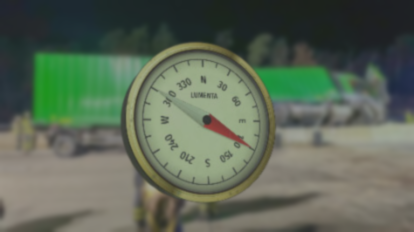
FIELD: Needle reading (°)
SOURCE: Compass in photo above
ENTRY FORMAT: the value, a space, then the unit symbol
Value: 120 °
